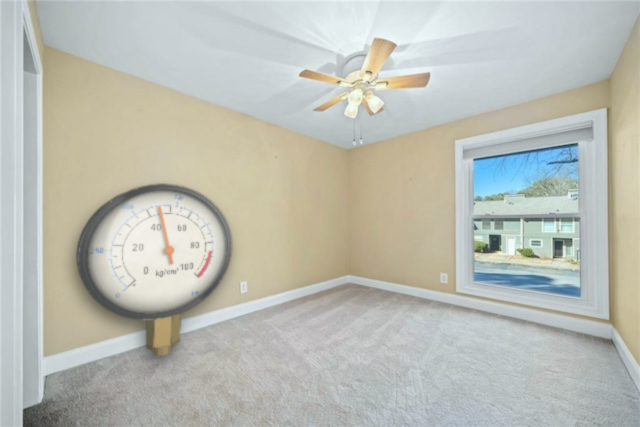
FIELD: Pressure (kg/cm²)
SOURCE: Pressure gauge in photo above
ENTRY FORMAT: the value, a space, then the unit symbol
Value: 45 kg/cm²
